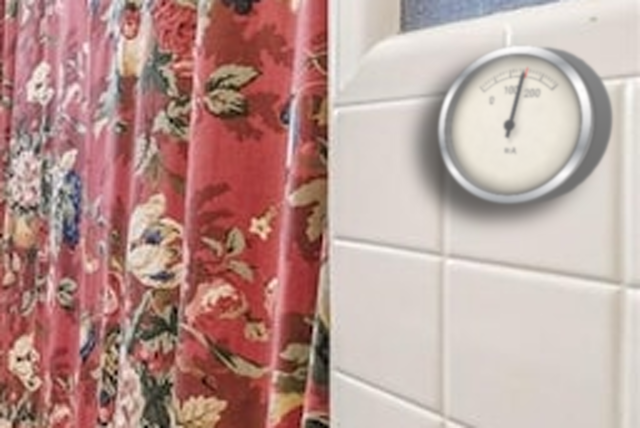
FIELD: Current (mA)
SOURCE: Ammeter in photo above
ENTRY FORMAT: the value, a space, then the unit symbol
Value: 150 mA
